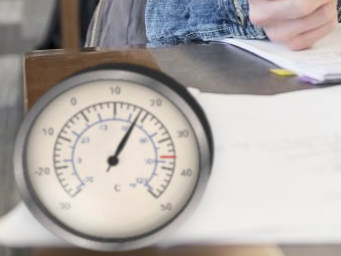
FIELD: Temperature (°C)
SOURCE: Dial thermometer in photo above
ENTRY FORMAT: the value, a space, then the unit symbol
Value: 18 °C
